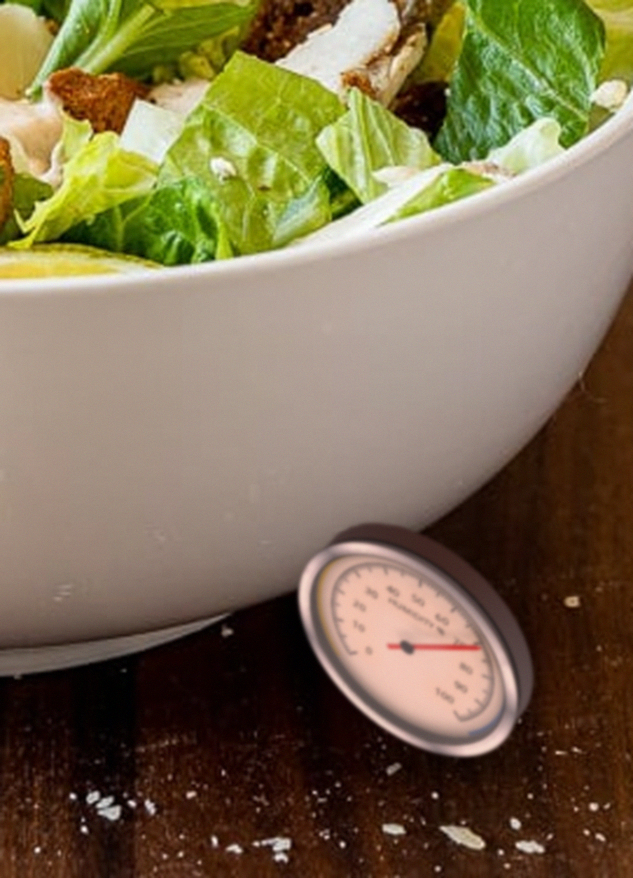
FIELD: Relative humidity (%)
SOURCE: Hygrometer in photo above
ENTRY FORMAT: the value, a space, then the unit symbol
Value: 70 %
